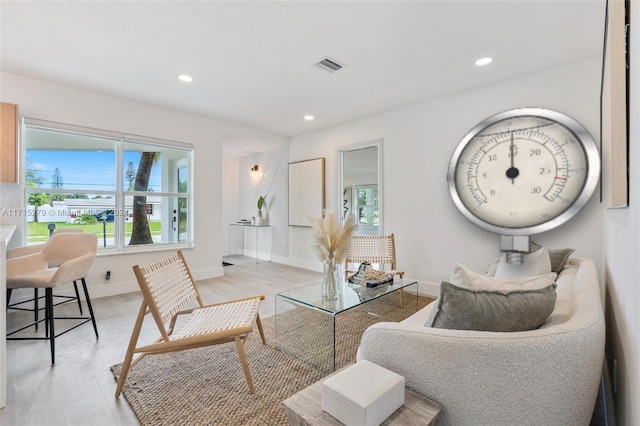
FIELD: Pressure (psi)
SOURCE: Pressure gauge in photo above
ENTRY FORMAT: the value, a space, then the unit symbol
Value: 15 psi
